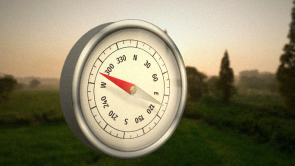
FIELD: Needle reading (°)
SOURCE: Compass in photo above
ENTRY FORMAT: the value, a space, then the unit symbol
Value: 285 °
